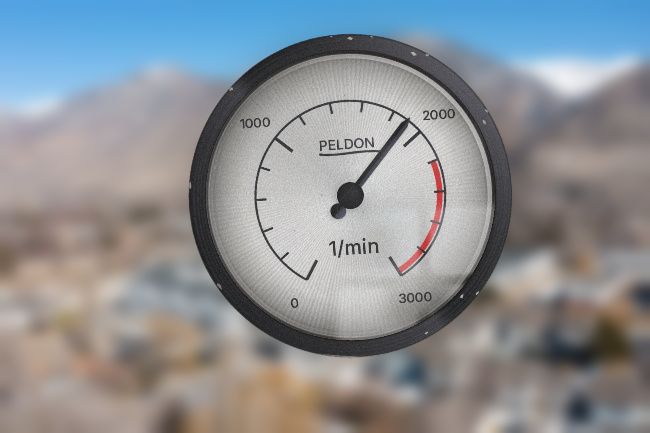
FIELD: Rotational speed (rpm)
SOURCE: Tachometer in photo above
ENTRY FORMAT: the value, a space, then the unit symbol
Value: 1900 rpm
